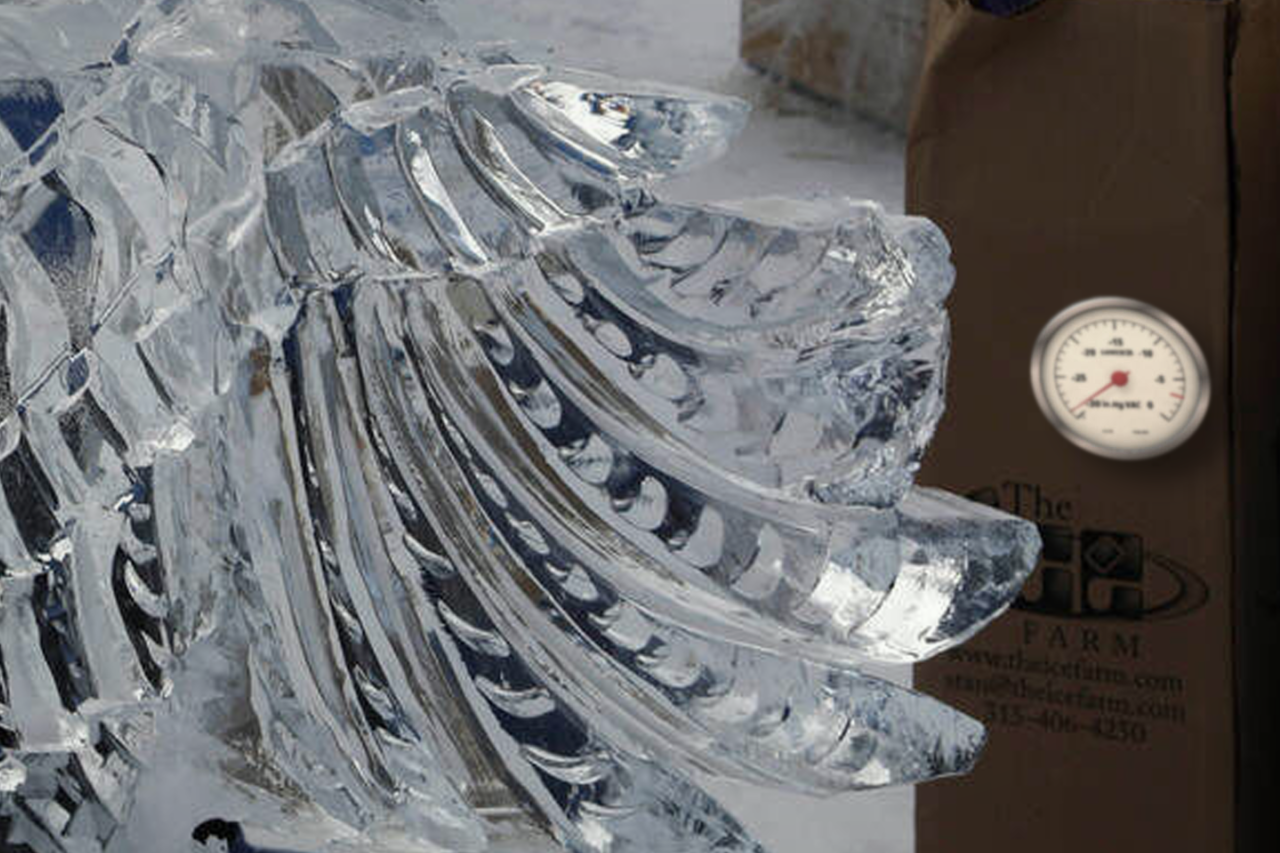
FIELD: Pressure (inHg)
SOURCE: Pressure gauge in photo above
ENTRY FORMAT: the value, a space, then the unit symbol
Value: -29 inHg
